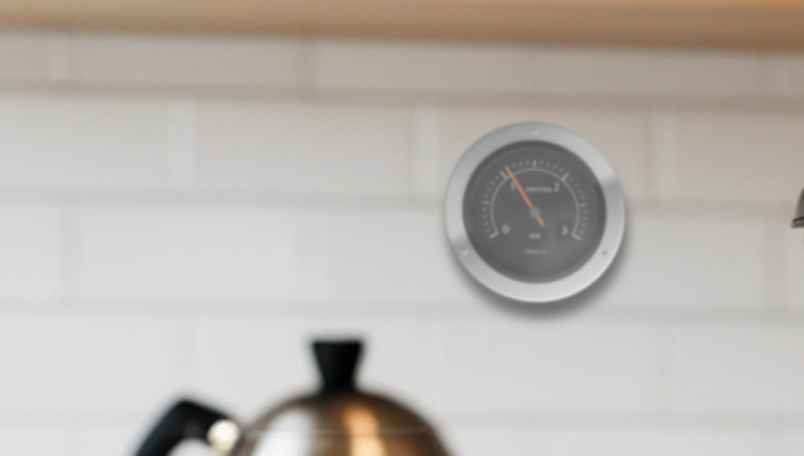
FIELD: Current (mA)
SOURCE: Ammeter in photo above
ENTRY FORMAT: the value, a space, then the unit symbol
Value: 1.1 mA
